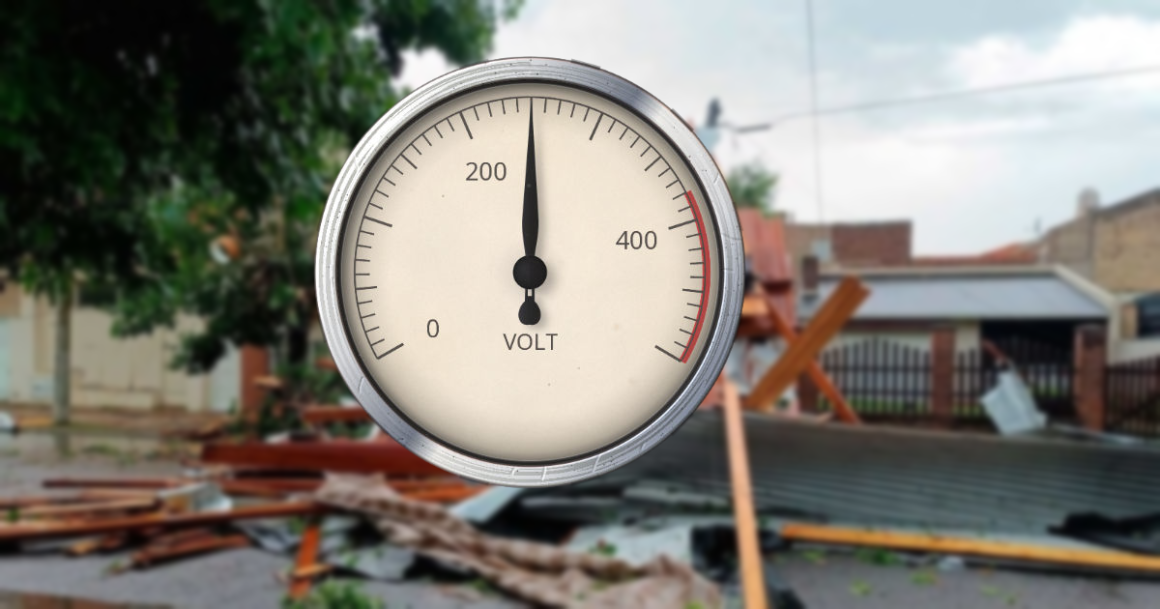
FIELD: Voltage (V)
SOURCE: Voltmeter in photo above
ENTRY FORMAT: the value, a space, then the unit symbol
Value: 250 V
